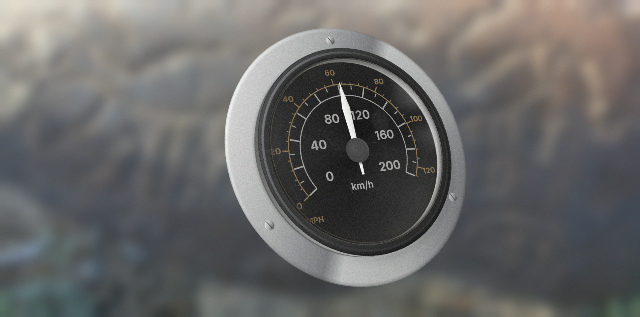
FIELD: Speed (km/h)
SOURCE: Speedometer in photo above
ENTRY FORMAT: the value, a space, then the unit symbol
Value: 100 km/h
